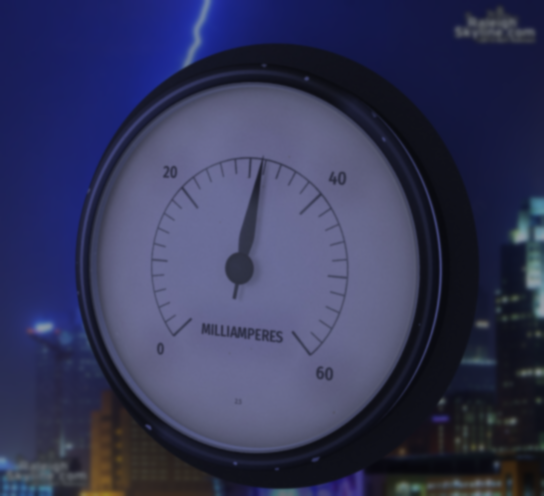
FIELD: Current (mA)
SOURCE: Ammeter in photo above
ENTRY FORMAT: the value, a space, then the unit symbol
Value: 32 mA
